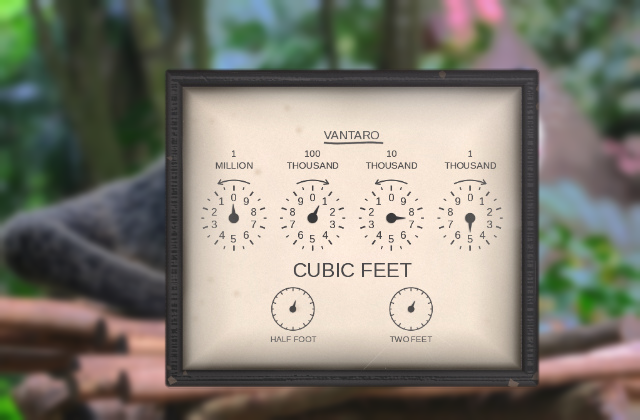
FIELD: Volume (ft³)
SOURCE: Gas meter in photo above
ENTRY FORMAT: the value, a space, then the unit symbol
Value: 7500 ft³
